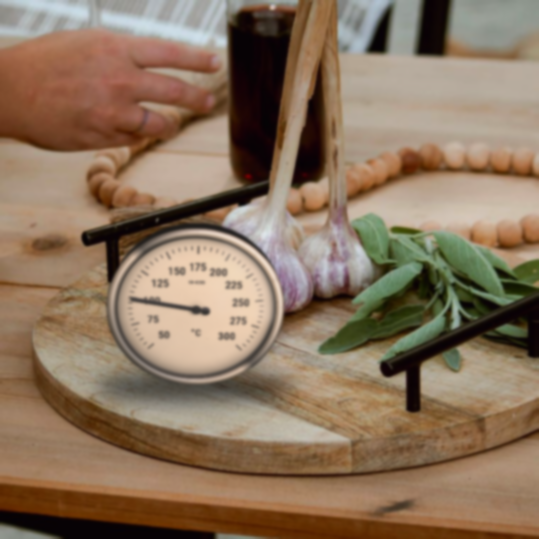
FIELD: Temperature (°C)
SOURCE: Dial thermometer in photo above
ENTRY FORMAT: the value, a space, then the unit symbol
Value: 100 °C
